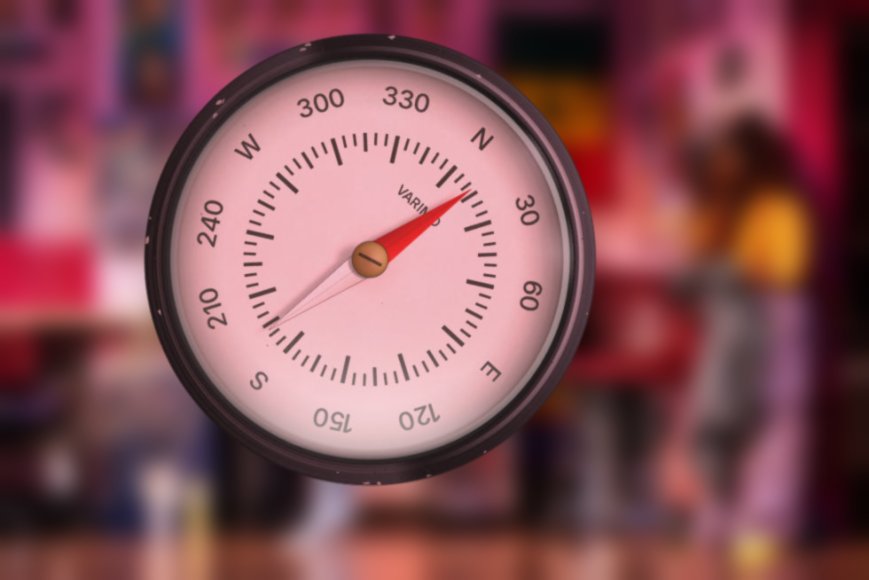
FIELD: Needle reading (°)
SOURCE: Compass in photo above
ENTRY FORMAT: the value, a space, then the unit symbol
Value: 12.5 °
